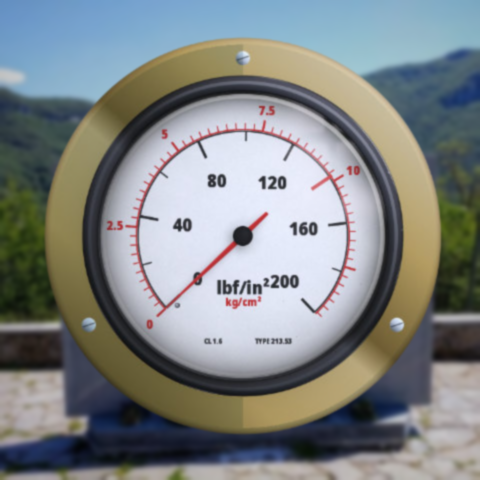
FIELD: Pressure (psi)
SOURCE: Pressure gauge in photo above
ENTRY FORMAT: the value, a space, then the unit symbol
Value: 0 psi
